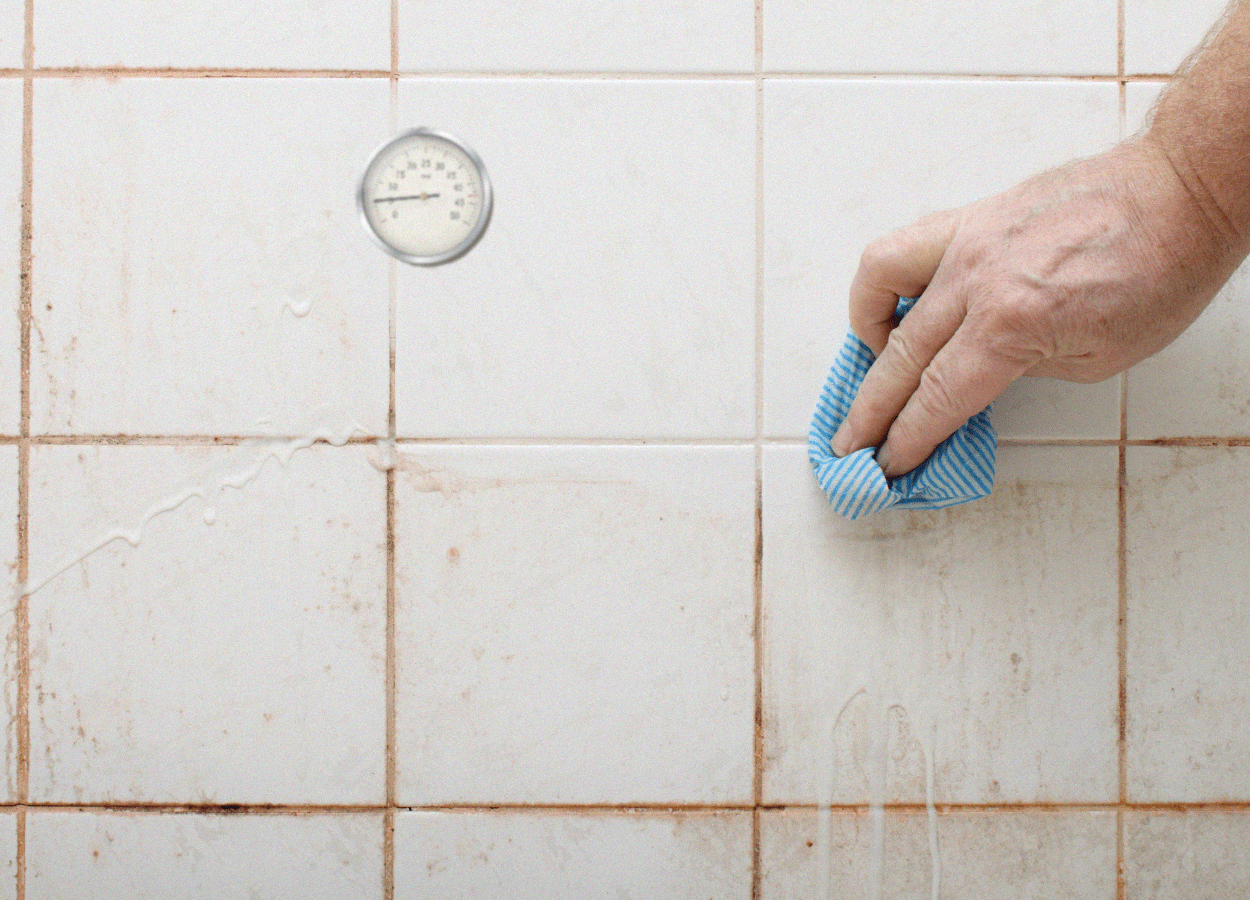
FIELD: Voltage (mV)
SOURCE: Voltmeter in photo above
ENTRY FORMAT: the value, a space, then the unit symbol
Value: 5 mV
